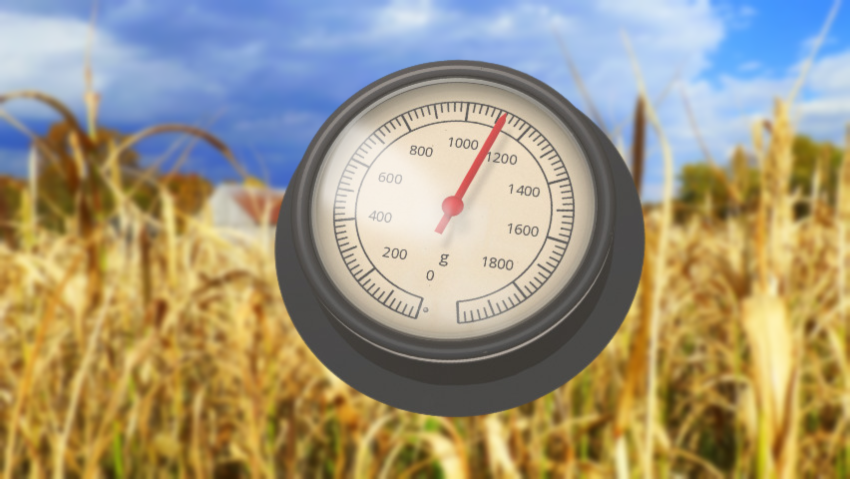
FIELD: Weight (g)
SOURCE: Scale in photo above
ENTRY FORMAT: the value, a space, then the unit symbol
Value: 1120 g
